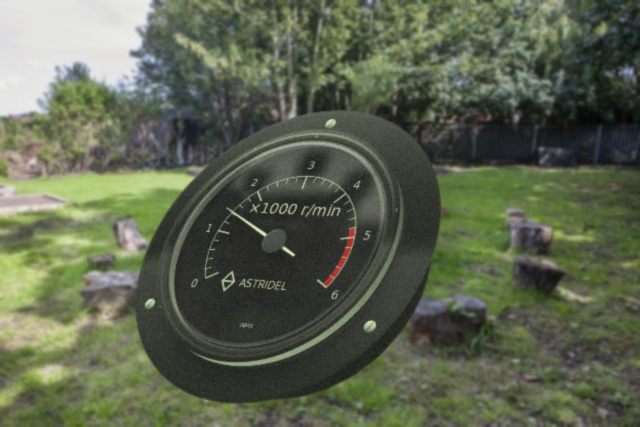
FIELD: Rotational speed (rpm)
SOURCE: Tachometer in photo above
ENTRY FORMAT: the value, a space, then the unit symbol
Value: 1400 rpm
